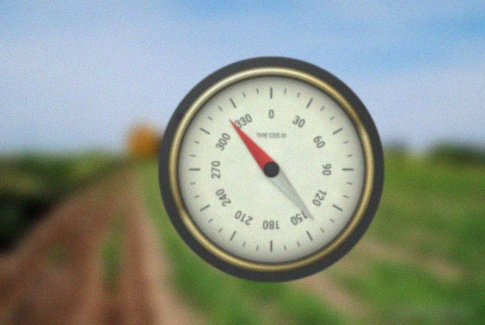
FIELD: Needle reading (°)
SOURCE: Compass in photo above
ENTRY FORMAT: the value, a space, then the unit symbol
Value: 320 °
